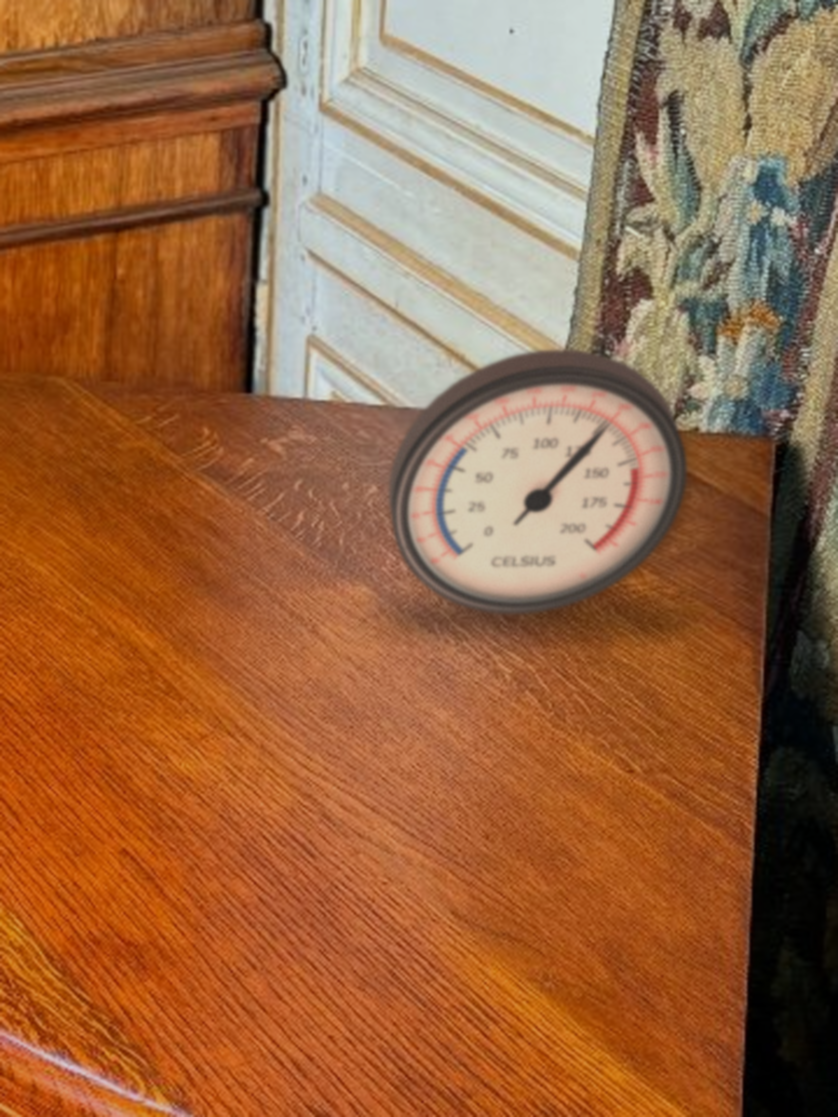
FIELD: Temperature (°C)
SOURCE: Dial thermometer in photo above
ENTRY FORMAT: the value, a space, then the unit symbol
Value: 125 °C
